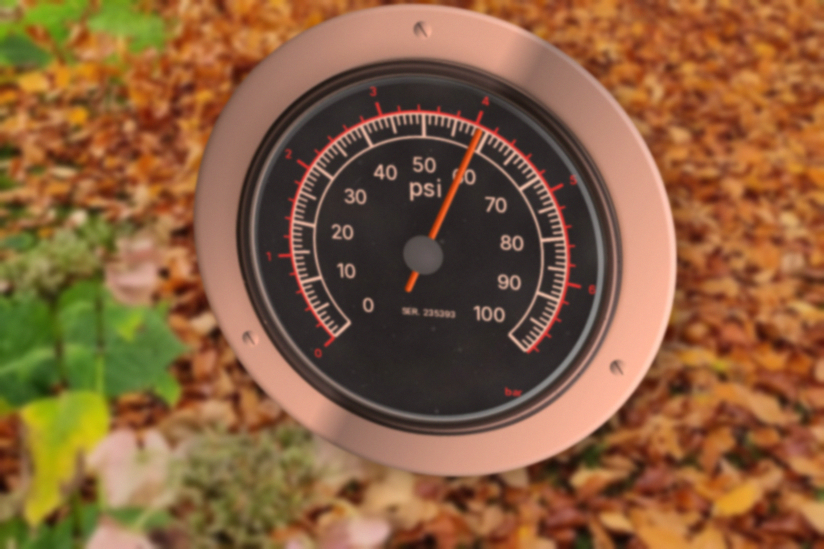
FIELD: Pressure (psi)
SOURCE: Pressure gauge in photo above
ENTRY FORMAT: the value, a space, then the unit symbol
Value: 59 psi
